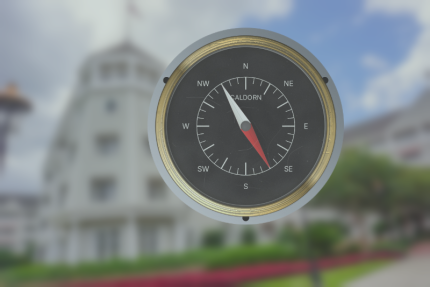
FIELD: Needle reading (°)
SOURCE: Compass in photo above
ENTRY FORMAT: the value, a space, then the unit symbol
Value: 150 °
